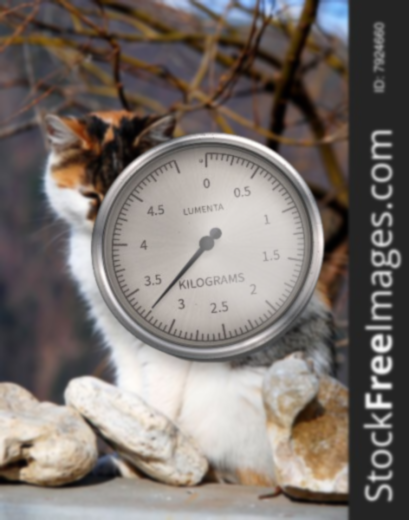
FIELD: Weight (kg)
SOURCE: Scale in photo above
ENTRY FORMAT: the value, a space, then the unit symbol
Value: 3.25 kg
